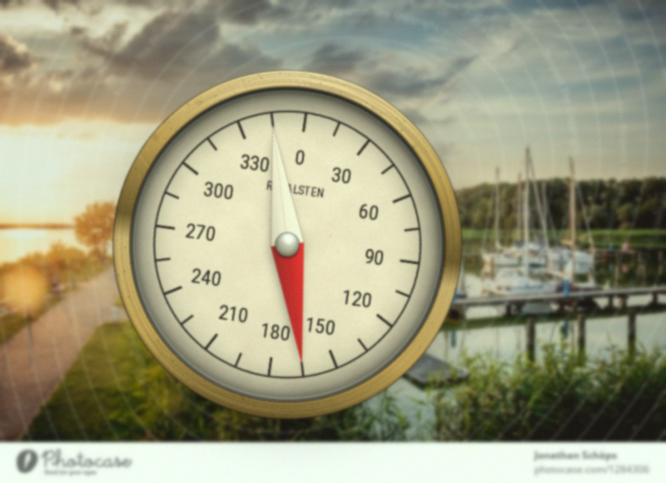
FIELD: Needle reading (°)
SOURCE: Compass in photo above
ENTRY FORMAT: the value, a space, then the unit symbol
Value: 165 °
